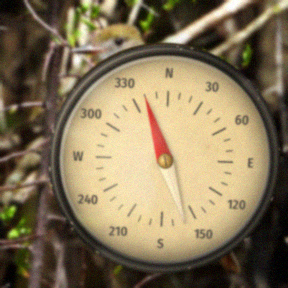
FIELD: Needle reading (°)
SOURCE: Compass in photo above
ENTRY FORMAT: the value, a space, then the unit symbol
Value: 340 °
